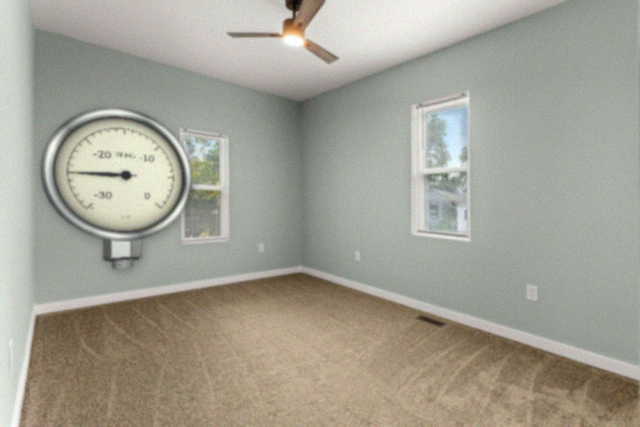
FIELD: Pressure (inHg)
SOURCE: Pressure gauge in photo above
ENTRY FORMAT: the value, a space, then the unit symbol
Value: -25 inHg
